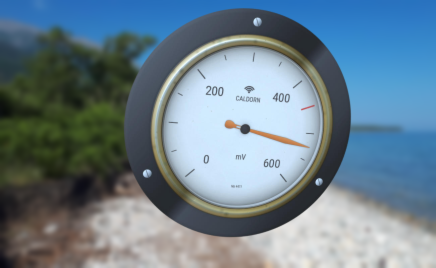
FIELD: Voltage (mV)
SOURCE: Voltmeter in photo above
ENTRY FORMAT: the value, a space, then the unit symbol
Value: 525 mV
